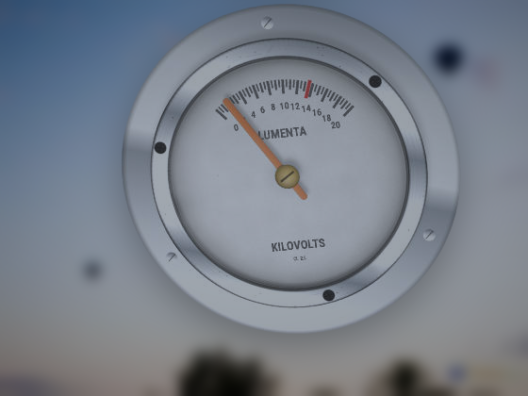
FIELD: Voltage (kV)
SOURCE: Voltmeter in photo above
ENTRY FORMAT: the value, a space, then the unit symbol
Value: 2 kV
